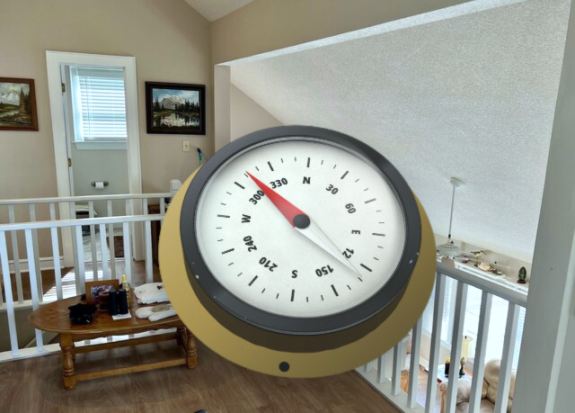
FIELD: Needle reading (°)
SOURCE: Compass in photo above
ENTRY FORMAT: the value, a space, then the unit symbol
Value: 310 °
